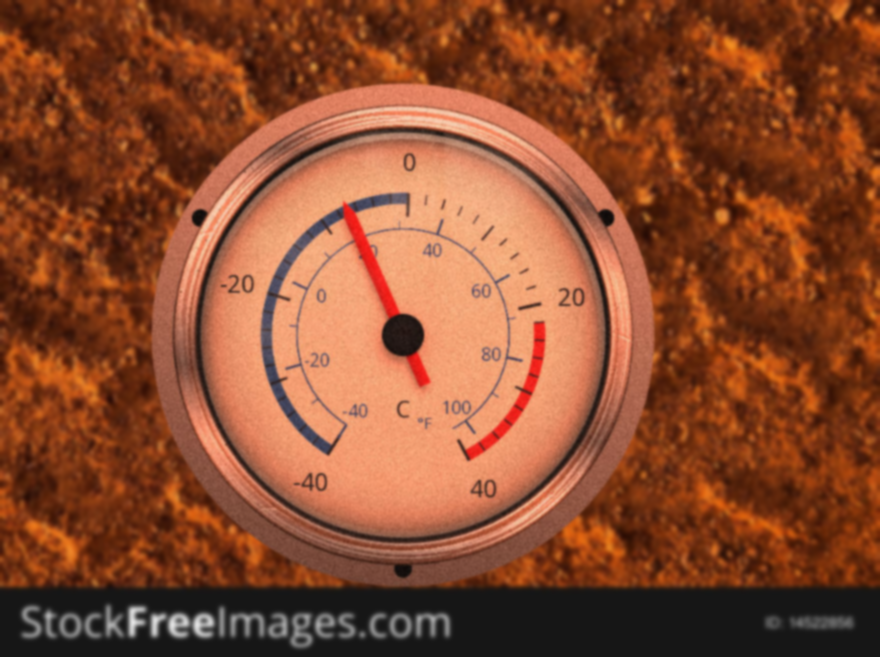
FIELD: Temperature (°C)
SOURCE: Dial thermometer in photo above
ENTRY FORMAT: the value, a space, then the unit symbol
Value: -7 °C
